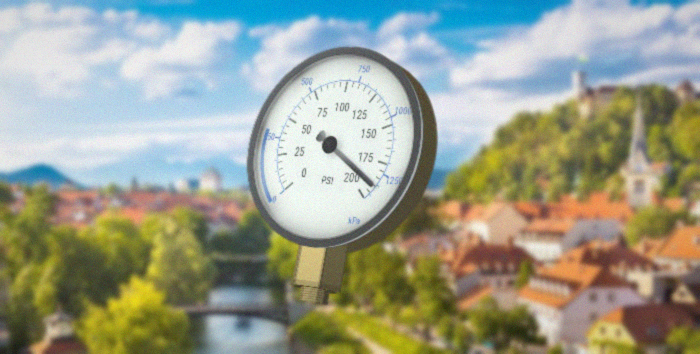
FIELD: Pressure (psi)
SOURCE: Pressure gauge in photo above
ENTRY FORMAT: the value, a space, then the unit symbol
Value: 190 psi
